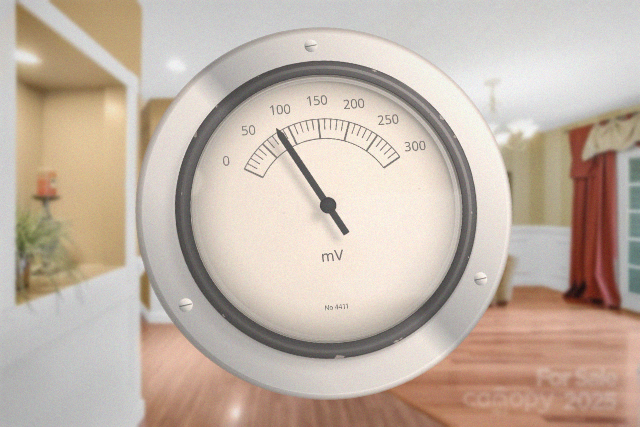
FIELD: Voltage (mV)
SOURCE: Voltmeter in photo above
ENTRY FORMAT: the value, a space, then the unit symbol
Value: 80 mV
